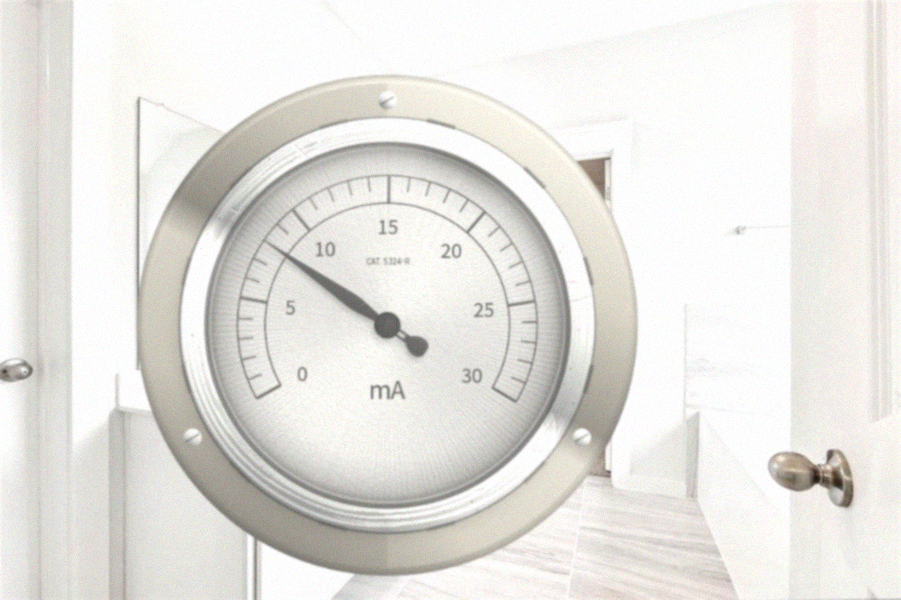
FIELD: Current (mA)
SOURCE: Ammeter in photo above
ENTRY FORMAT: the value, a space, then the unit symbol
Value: 8 mA
